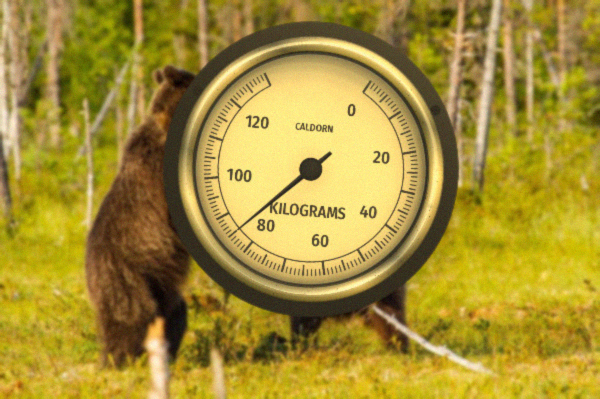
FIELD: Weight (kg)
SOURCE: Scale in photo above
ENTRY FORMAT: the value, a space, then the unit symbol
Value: 85 kg
